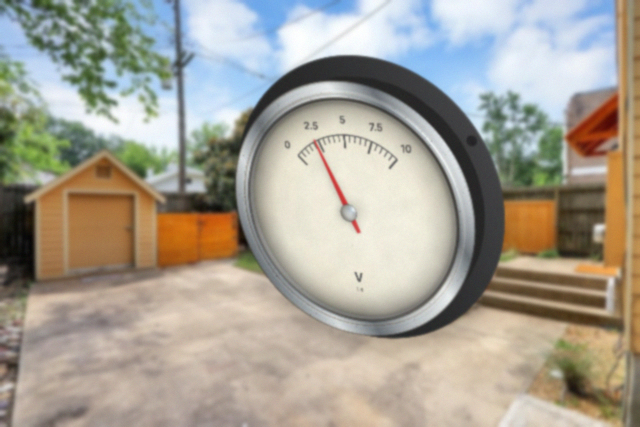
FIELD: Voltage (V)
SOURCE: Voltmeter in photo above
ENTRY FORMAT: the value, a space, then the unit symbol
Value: 2.5 V
